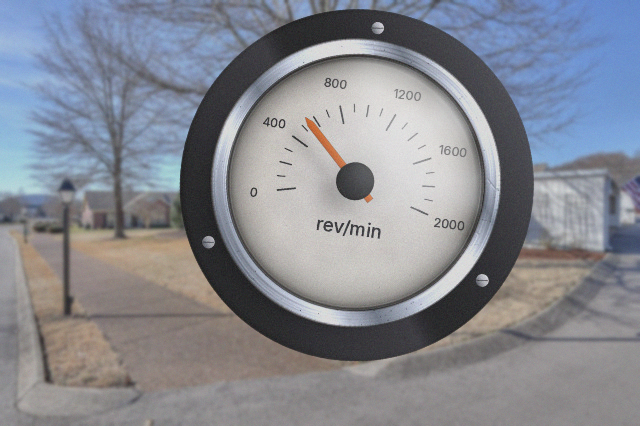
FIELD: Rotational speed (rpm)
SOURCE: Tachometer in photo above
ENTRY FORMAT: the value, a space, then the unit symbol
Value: 550 rpm
